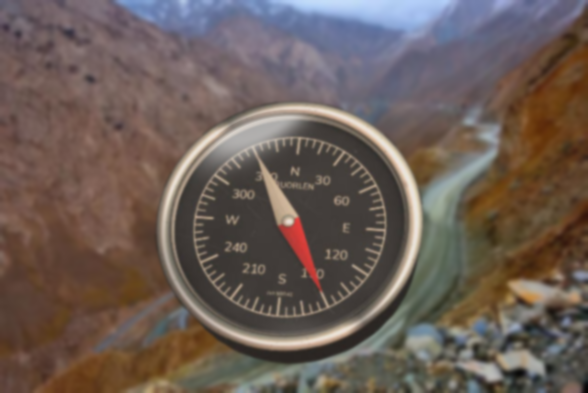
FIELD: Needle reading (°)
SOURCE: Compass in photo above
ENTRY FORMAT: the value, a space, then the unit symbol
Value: 150 °
